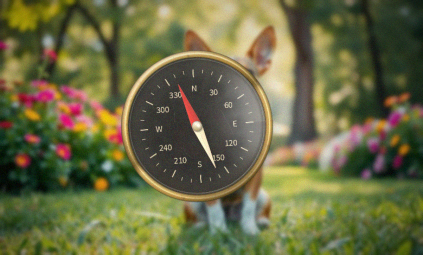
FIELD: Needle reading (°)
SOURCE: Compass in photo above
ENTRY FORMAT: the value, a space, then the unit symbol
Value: 340 °
